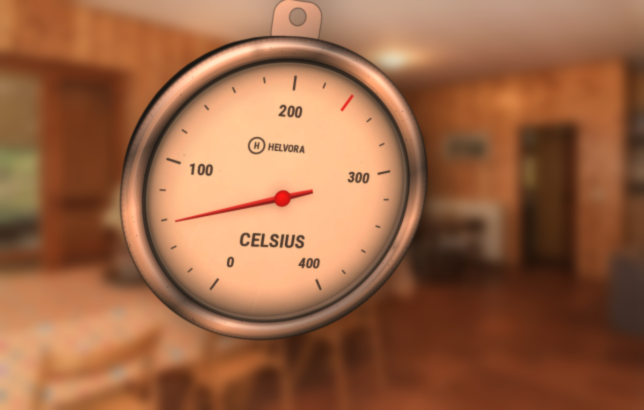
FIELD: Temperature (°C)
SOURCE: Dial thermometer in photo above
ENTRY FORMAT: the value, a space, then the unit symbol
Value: 60 °C
